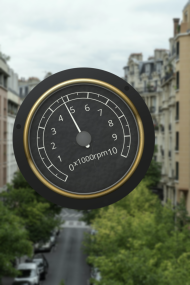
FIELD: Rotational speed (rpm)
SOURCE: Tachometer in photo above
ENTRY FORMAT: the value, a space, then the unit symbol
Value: 4750 rpm
